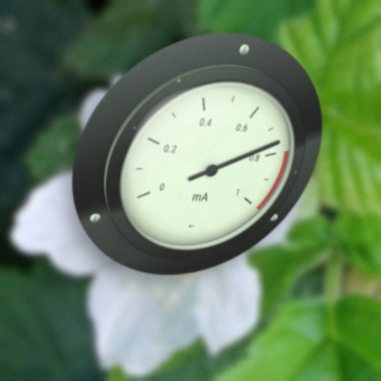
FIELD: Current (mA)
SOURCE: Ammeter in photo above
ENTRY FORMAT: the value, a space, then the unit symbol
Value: 0.75 mA
